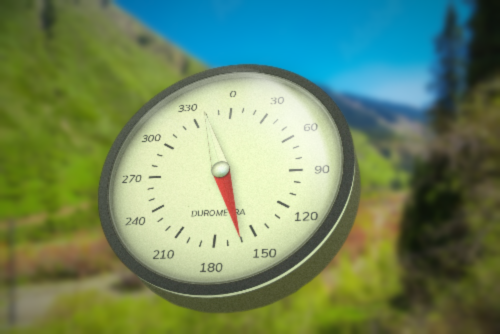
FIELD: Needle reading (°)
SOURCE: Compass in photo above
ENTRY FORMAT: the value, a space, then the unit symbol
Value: 160 °
